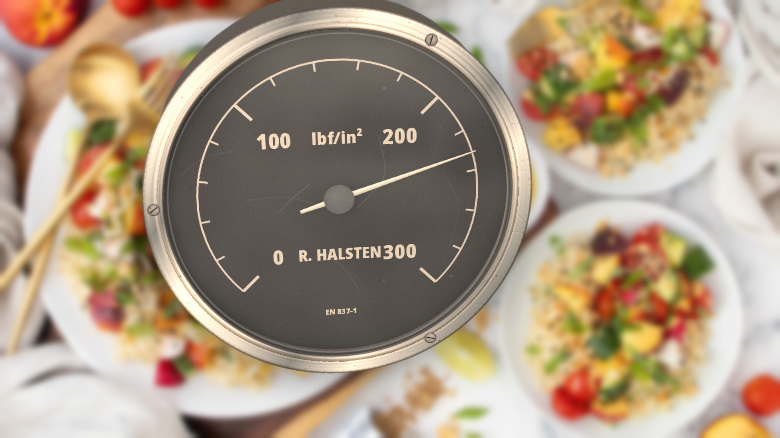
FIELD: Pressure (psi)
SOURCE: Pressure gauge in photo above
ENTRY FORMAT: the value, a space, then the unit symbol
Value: 230 psi
